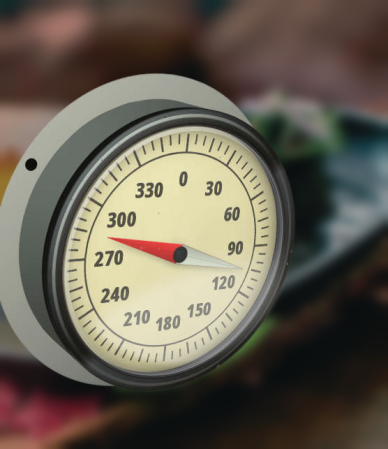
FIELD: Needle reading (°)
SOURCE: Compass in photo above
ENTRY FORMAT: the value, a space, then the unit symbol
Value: 285 °
